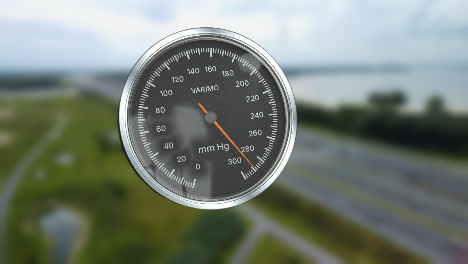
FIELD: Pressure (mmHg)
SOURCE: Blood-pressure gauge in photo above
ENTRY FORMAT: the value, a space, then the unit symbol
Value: 290 mmHg
